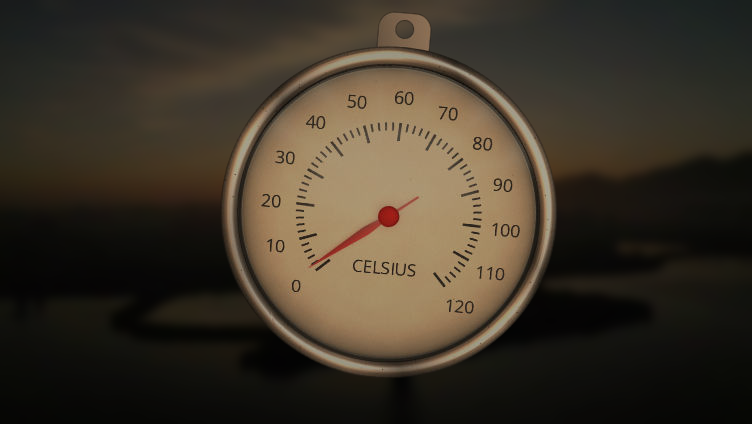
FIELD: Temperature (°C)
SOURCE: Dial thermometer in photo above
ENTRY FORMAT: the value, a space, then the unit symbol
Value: 2 °C
